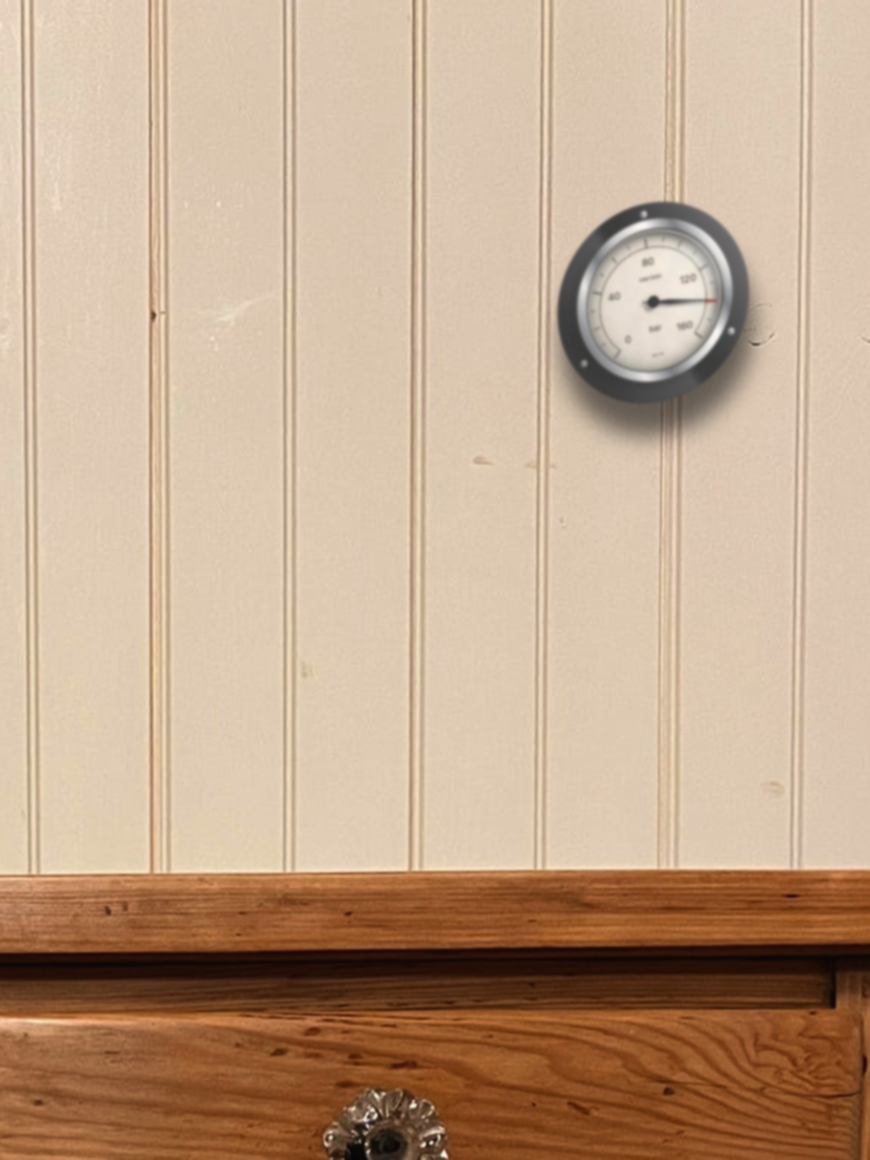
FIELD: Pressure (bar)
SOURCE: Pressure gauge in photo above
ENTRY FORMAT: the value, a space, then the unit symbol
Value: 140 bar
